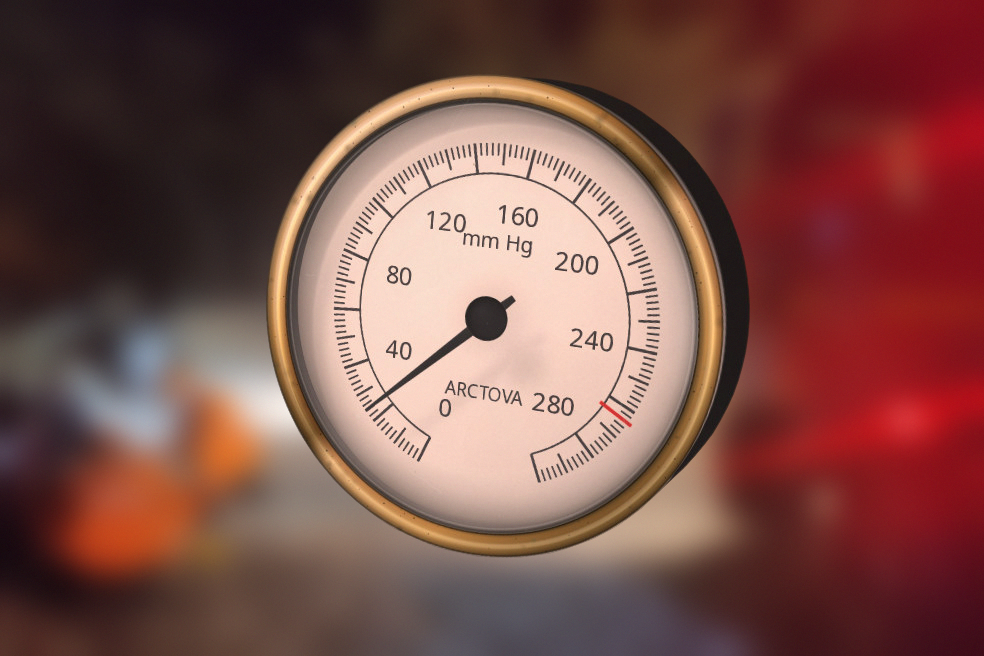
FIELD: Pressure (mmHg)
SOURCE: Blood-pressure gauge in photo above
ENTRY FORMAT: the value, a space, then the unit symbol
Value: 24 mmHg
